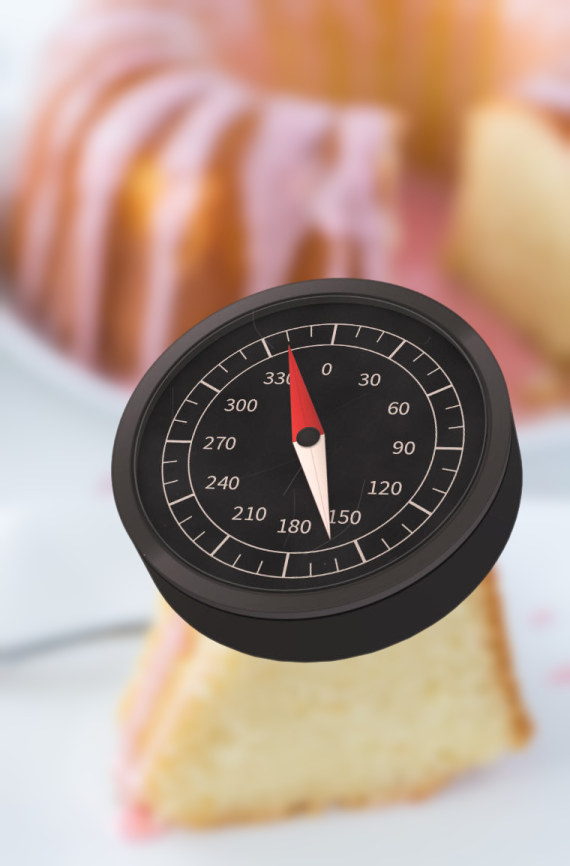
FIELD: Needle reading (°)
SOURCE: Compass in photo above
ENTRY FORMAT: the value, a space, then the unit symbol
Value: 340 °
